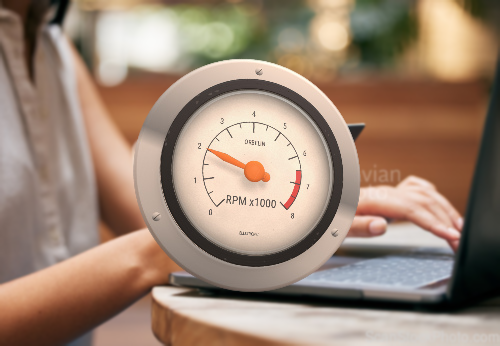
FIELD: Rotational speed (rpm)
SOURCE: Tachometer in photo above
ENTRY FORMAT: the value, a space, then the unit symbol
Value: 2000 rpm
